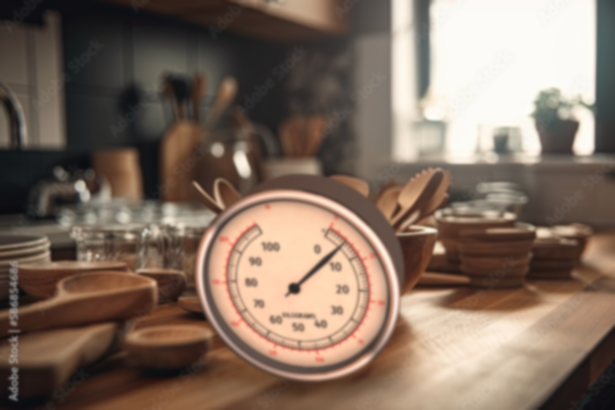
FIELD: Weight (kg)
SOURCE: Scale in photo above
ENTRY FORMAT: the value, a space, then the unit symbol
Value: 5 kg
